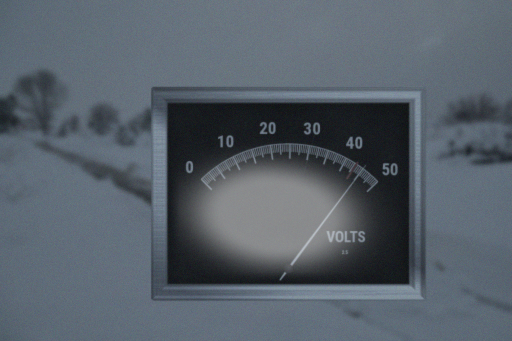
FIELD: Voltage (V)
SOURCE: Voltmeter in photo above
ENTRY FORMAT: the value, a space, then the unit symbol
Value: 45 V
